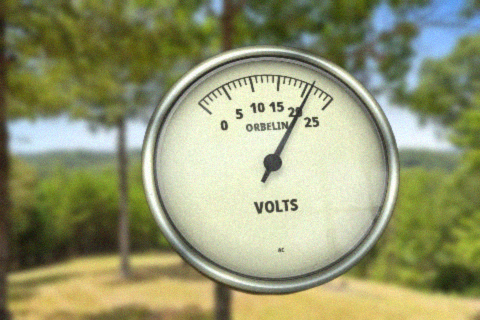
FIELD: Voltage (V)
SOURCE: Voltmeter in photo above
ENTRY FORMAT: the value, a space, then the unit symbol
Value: 21 V
